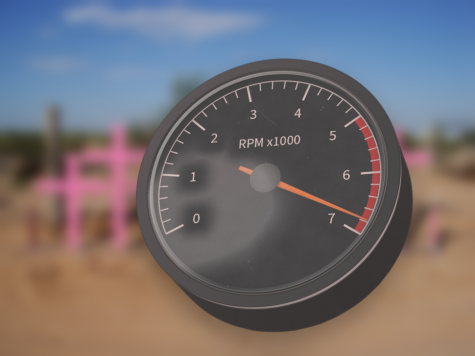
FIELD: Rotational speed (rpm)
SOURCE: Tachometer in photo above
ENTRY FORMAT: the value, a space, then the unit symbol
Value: 6800 rpm
